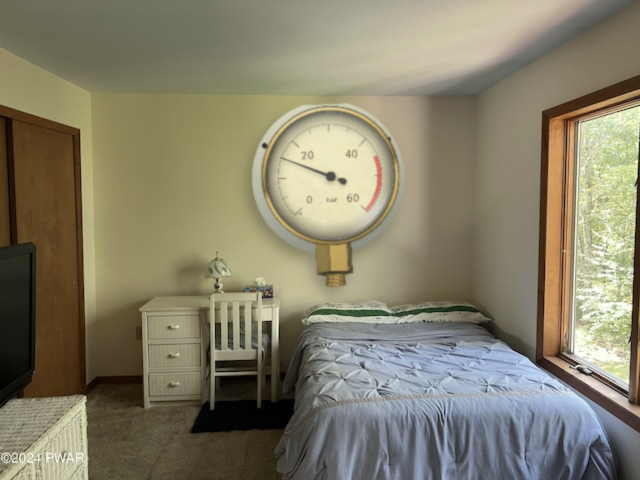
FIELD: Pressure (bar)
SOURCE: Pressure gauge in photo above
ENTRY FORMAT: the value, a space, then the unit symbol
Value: 15 bar
